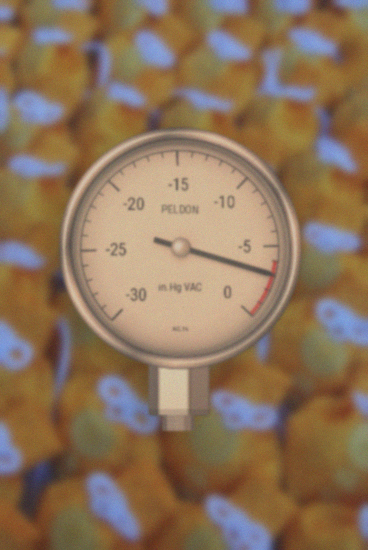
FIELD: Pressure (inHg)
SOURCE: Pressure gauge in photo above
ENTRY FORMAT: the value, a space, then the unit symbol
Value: -3 inHg
